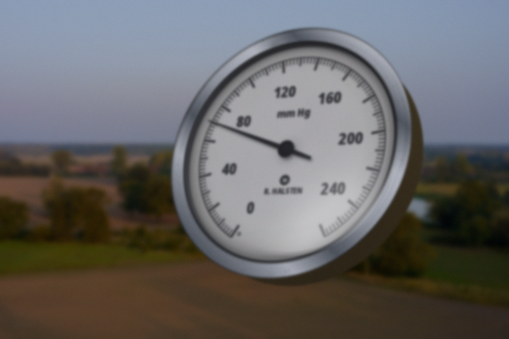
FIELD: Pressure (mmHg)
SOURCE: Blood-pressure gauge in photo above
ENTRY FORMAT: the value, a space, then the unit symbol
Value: 70 mmHg
